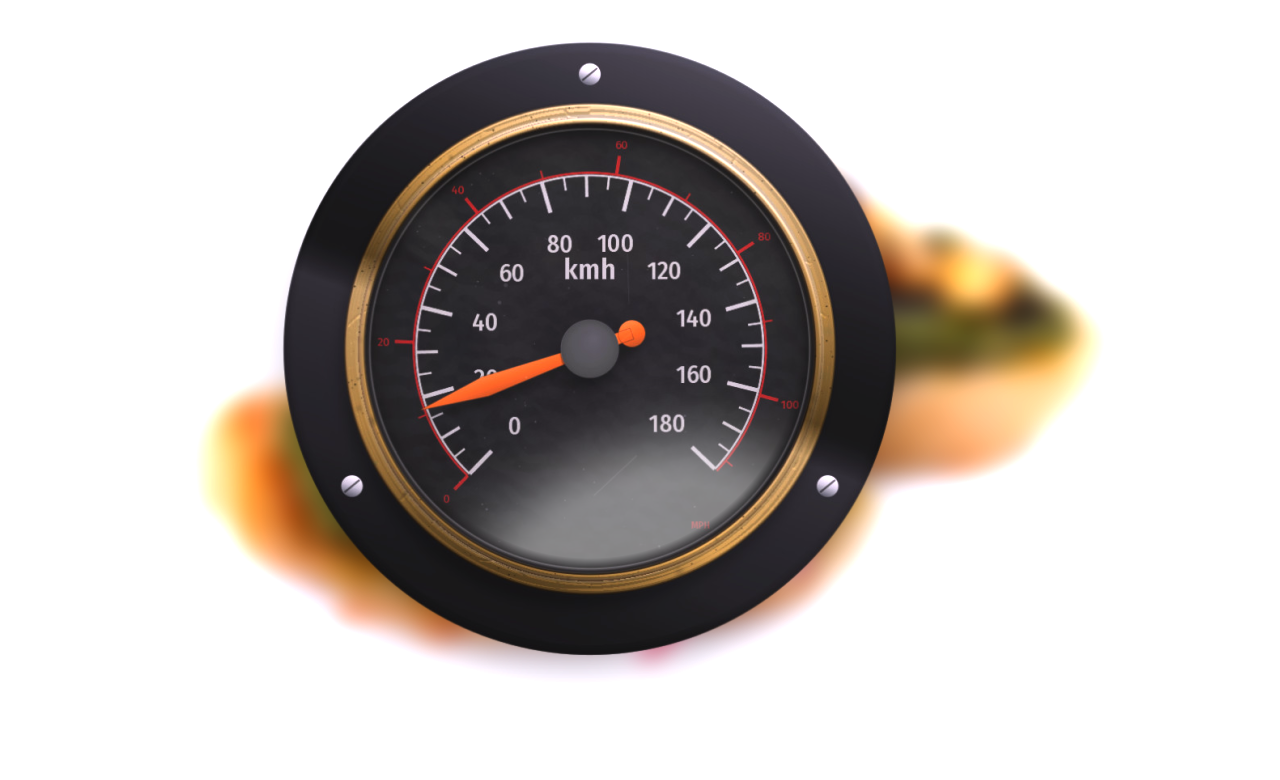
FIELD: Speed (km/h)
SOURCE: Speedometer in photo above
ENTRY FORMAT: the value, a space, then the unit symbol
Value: 17.5 km/h
